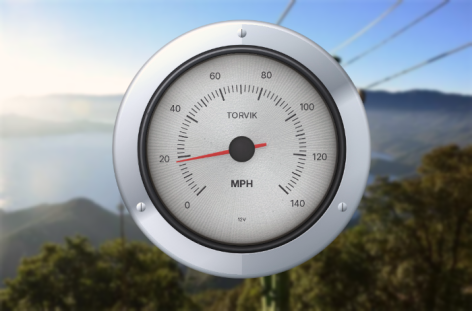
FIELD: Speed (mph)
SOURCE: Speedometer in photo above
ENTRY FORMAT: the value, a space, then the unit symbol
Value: 18 mph
